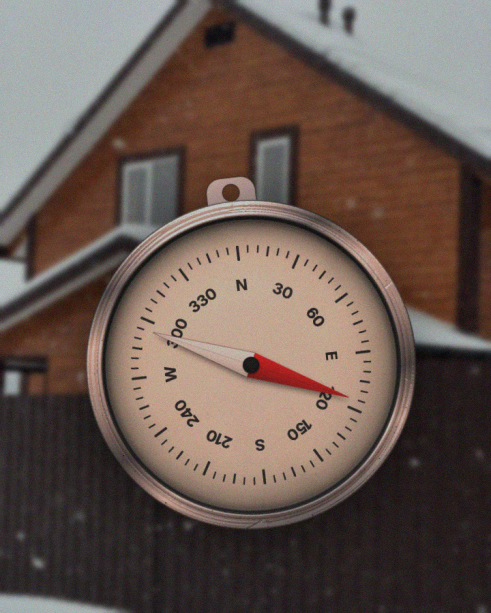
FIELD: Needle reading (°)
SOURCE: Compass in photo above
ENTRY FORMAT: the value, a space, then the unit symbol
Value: 115 °
